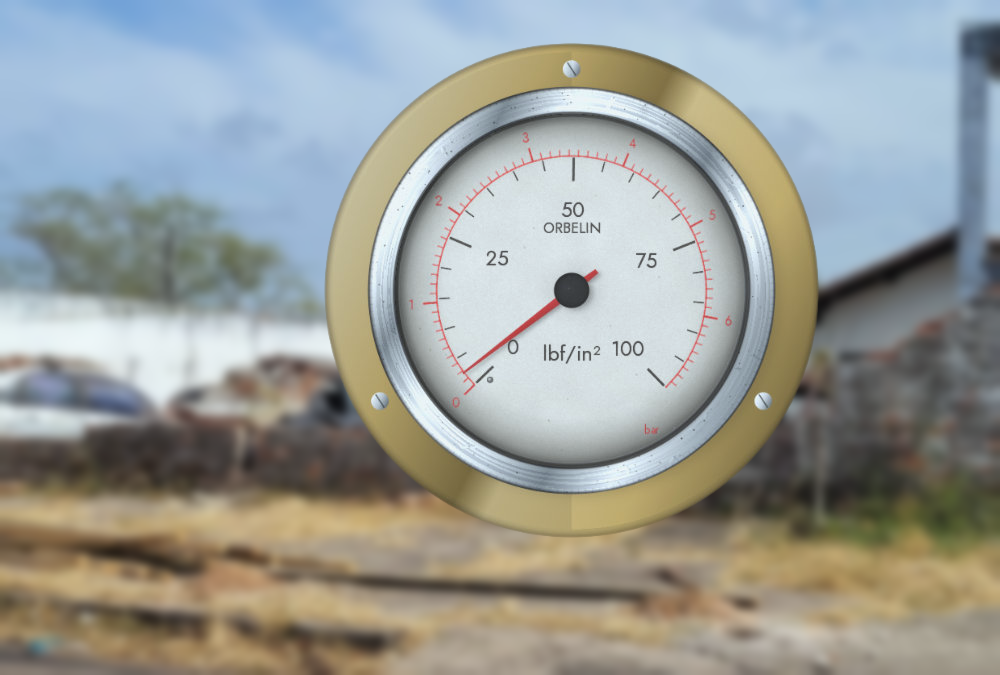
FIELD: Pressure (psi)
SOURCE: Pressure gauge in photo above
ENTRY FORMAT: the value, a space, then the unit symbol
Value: 2.5 psi
